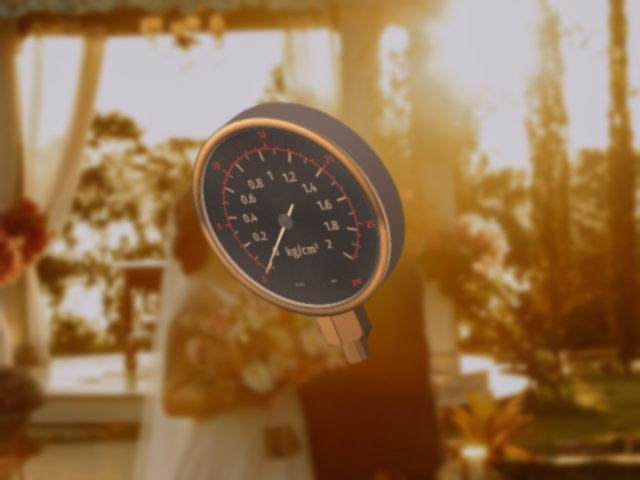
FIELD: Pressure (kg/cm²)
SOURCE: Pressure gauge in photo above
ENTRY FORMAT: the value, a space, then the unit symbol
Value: 0 kg/cm²
